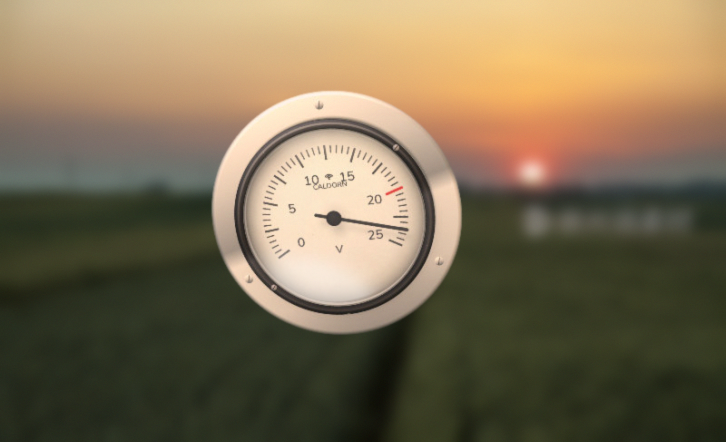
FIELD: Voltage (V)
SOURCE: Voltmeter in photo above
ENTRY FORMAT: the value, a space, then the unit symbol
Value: 23.5 V
